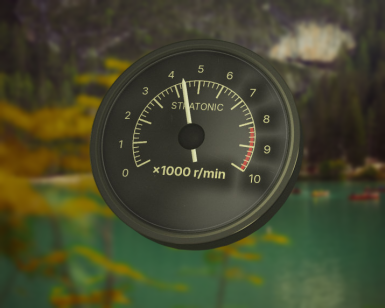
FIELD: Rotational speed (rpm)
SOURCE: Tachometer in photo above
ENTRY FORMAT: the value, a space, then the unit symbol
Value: 4400 rpm
